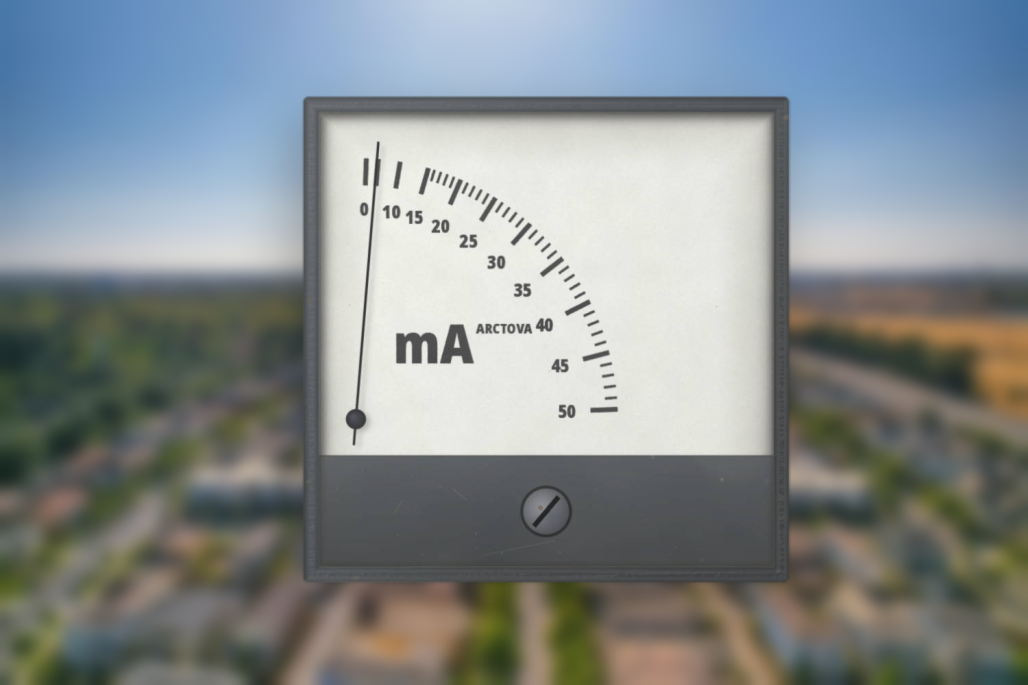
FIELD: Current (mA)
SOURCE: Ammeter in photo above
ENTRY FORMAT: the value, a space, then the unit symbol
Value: 5 mA
